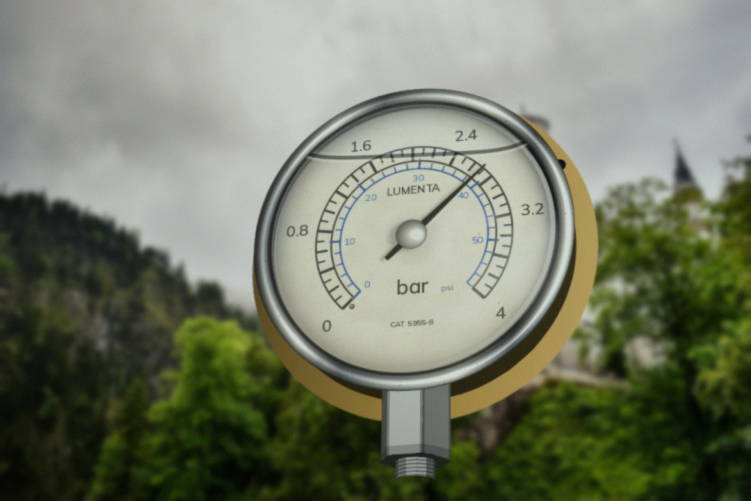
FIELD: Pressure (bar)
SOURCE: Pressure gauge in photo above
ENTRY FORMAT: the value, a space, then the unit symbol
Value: 2.7 bar
